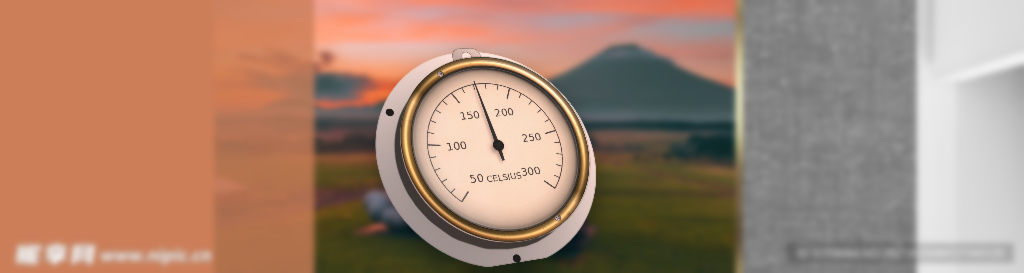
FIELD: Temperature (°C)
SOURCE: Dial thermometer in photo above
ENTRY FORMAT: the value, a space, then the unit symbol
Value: 170 °C
